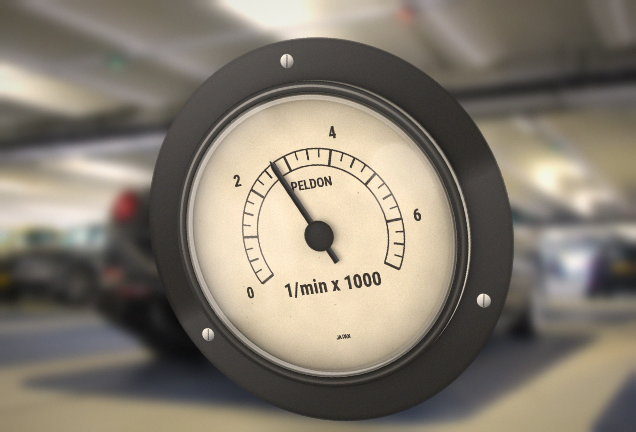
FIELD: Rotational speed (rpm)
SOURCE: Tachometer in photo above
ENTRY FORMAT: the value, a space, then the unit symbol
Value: 2750 rpm
